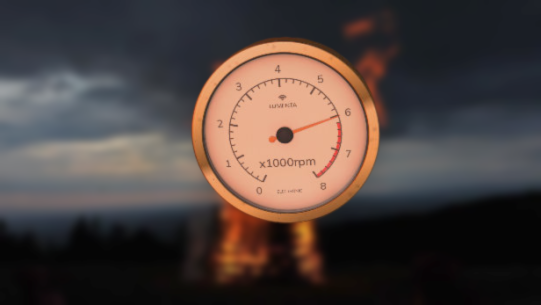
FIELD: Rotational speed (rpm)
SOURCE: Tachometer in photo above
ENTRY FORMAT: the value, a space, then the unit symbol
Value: 6000 rpm
